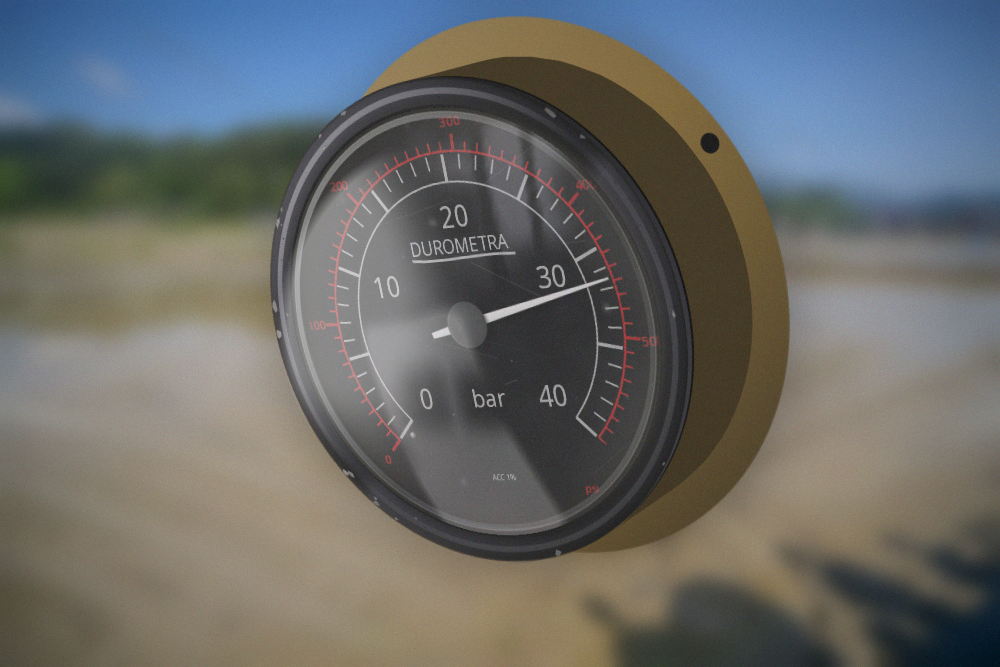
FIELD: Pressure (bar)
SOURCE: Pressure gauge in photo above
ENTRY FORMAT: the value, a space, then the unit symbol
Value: 31.5 bar
